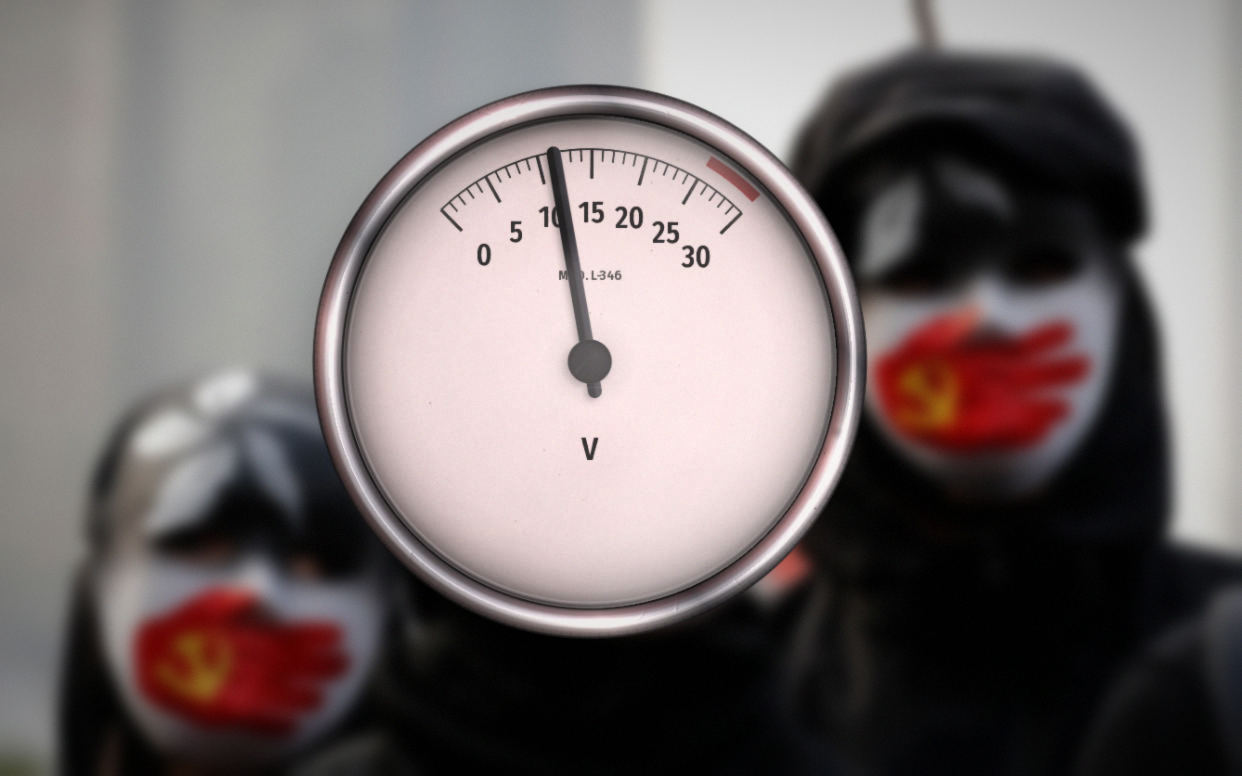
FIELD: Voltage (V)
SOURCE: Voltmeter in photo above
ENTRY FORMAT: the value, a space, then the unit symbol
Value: 11.5 V
